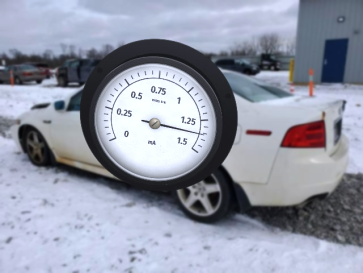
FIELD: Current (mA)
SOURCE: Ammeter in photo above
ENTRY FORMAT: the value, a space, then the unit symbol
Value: 1.35 mA
